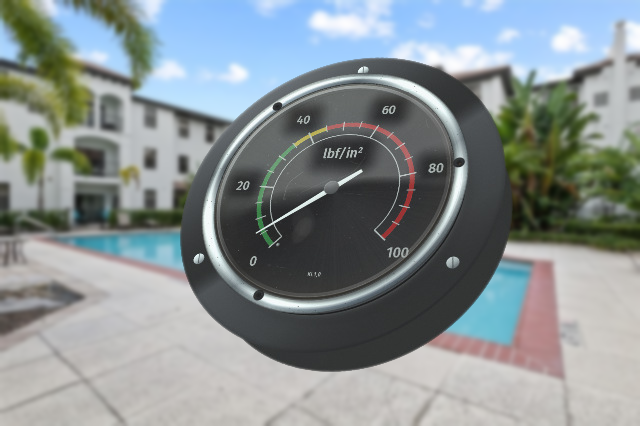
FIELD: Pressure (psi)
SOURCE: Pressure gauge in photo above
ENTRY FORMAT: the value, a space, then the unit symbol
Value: 5 psi
